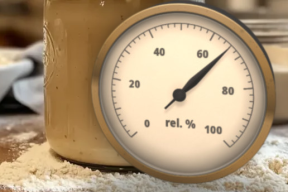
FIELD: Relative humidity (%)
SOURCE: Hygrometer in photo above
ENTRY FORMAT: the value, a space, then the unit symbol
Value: 66 %
